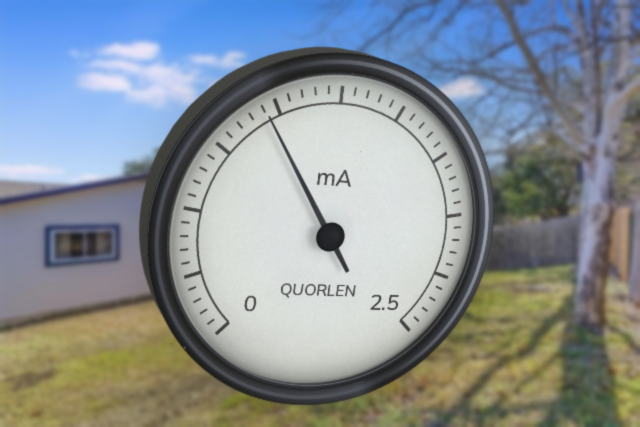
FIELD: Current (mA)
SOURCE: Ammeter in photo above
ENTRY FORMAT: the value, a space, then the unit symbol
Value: 0.95 mA
